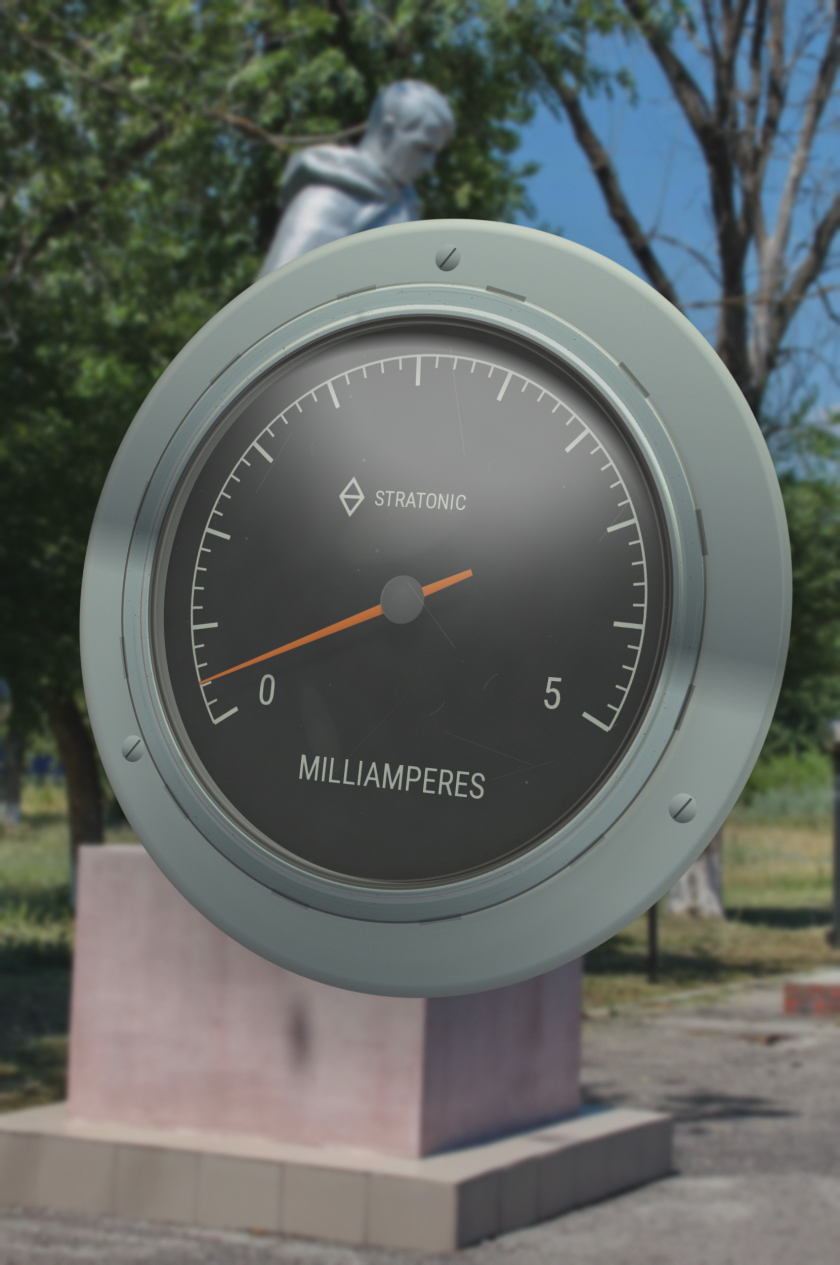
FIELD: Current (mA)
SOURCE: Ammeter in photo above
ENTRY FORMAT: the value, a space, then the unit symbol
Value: 0.2 mA
